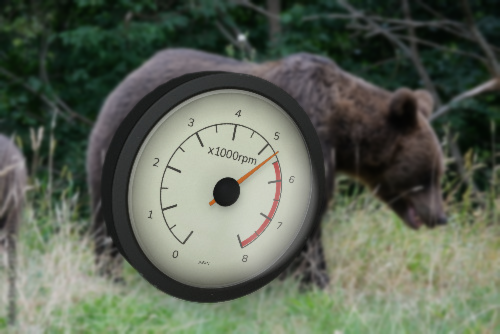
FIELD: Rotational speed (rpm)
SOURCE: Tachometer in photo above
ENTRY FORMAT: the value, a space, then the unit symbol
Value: 5250 rpm
